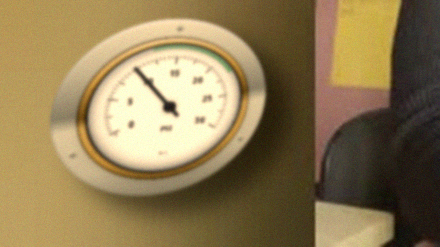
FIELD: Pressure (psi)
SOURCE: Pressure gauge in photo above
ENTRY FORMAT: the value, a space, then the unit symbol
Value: 10 psi
